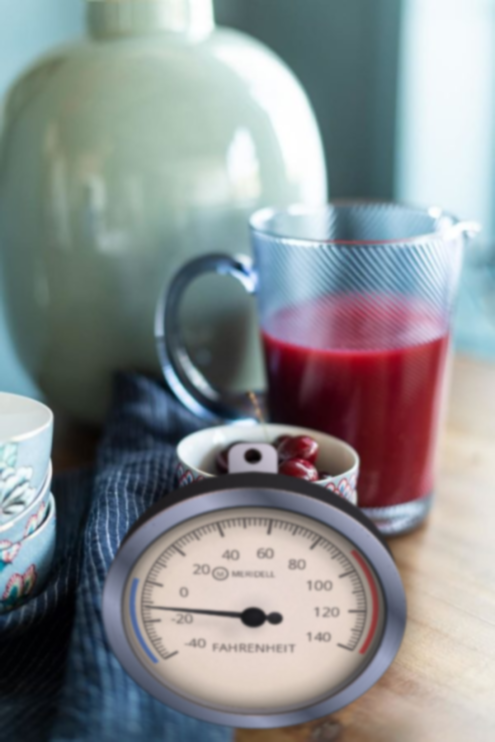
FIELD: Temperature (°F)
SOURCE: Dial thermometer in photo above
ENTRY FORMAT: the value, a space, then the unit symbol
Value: -10 °F
